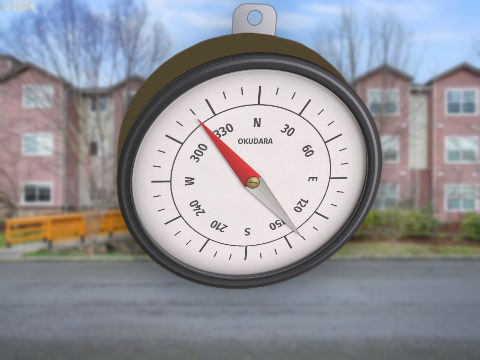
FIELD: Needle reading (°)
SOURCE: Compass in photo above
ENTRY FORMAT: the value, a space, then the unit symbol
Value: 320 °
